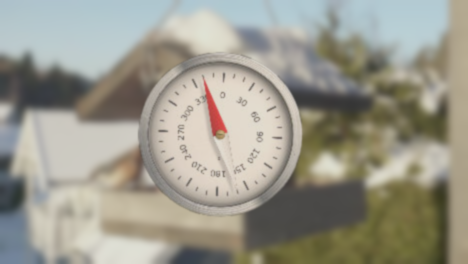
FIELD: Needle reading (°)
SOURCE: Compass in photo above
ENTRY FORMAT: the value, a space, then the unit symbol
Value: 340 °
